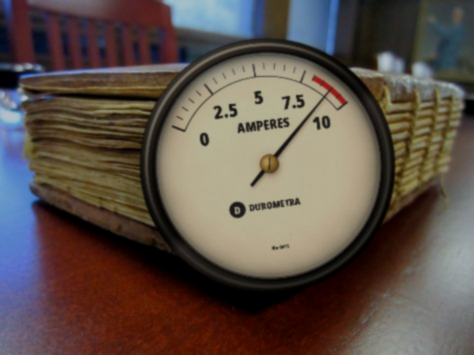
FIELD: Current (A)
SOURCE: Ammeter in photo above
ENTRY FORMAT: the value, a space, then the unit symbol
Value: 9 A
